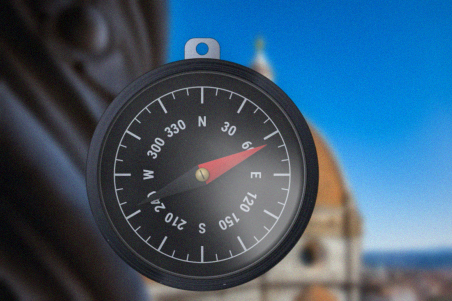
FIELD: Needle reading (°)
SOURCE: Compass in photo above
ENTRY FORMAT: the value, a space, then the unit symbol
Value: 65 °
